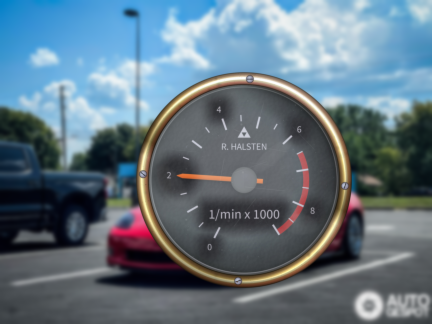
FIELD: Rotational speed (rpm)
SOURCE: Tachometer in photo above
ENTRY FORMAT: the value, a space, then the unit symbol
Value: 2000 rpm
